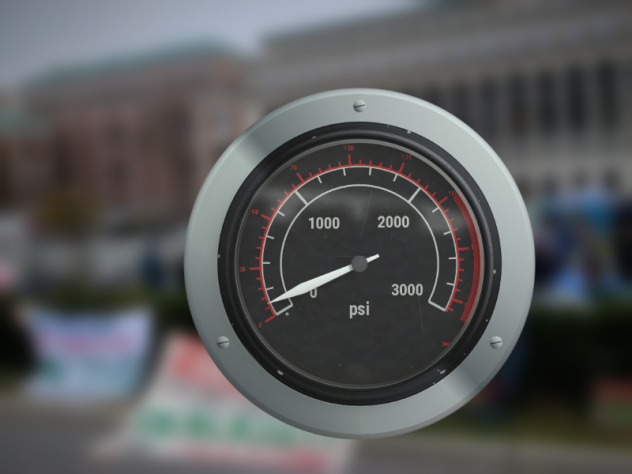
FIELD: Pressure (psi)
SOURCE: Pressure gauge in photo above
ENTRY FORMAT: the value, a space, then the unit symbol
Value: 100 psi
